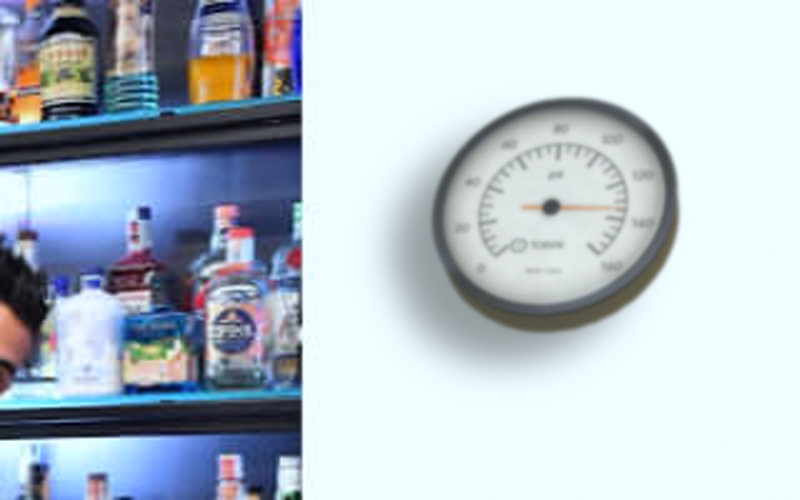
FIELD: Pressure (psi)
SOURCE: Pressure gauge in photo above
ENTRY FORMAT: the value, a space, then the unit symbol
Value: 135 psi
